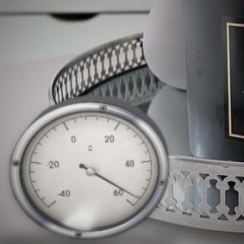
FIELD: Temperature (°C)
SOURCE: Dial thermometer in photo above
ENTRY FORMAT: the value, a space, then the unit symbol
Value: 56 °C
